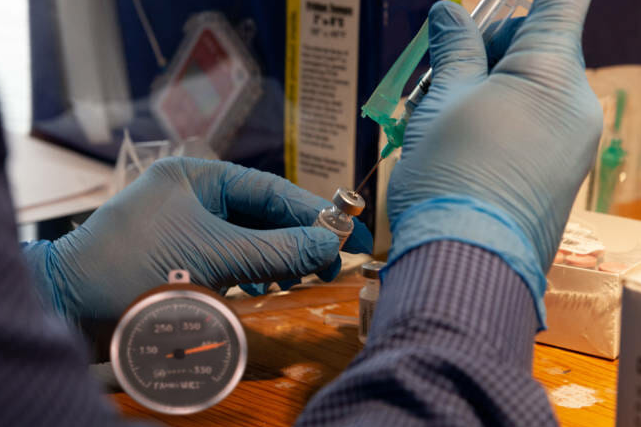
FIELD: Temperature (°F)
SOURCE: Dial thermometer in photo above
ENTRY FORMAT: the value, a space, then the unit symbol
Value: 450 °F
